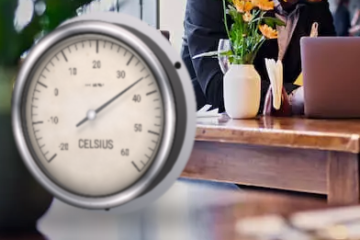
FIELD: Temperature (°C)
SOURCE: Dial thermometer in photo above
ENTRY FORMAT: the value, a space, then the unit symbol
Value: 36 °C
